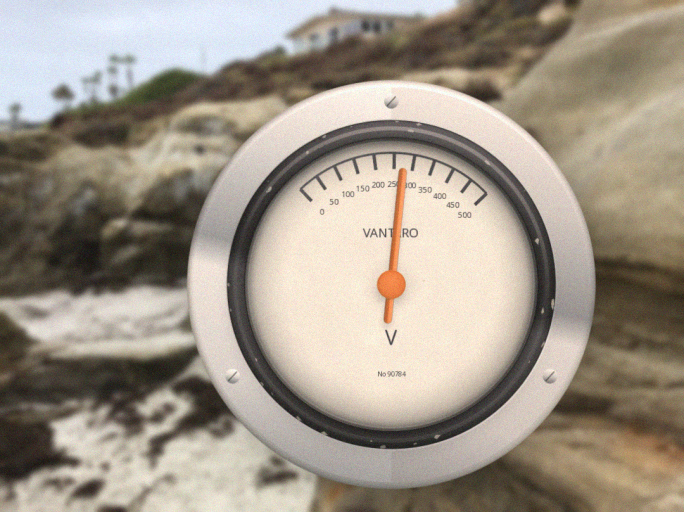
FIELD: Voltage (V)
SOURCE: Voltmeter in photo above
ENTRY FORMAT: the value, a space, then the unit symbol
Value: 275 V
